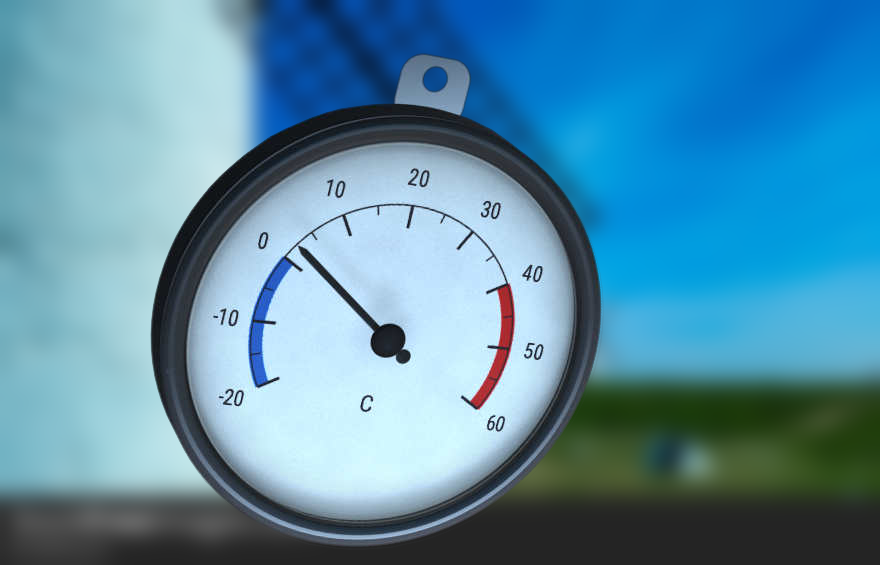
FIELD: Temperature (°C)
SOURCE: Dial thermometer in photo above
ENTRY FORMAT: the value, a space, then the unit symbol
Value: 2.5 °C
